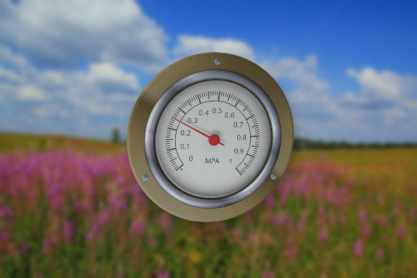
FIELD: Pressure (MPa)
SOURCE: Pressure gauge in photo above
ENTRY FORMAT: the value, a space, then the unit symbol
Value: 0.25 MPa
